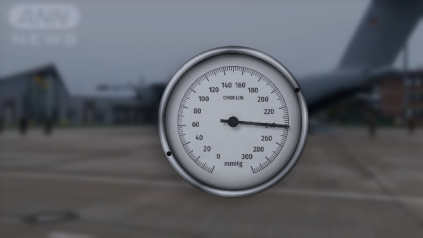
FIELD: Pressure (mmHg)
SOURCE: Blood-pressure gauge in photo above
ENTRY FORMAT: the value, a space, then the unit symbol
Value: 240 mmHg
